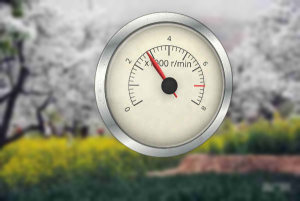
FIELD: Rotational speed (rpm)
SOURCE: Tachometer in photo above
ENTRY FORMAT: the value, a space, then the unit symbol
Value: 2800 rpm
